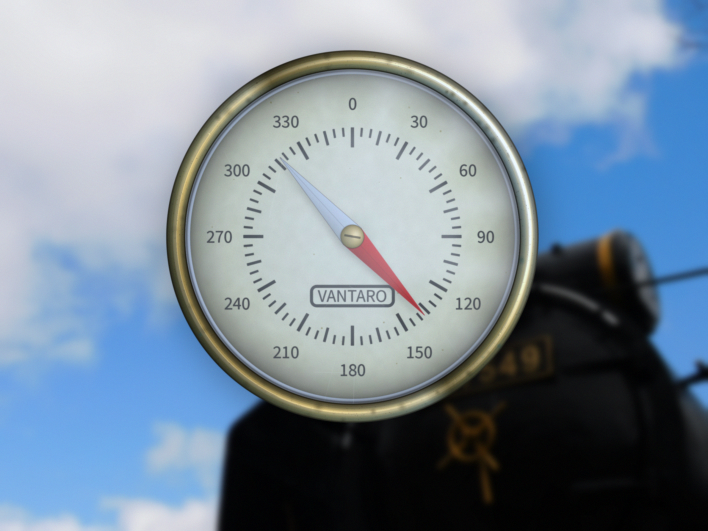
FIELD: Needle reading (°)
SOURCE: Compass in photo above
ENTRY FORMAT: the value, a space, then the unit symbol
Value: 137.5 °
